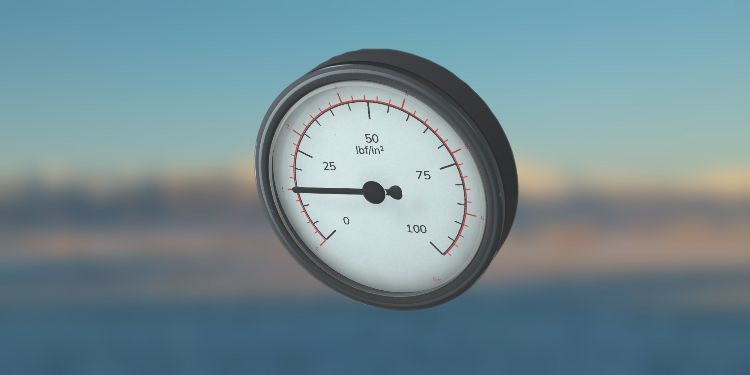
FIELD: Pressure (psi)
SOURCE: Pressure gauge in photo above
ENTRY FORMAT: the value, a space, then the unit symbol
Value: 15 psi
